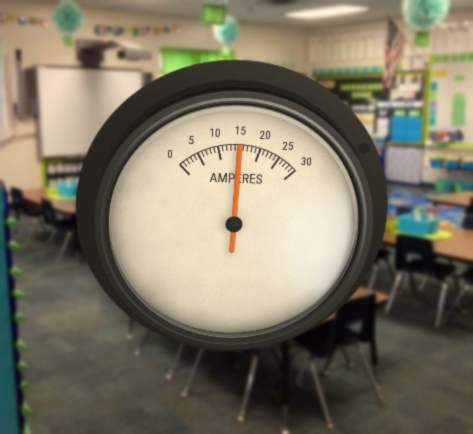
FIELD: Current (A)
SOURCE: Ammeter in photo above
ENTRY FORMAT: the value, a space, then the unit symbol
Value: 15 A
